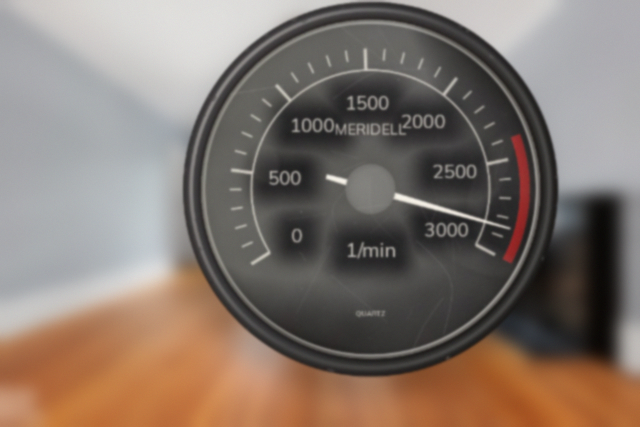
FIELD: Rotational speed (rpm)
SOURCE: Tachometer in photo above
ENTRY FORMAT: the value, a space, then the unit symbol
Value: 2850 rpm
